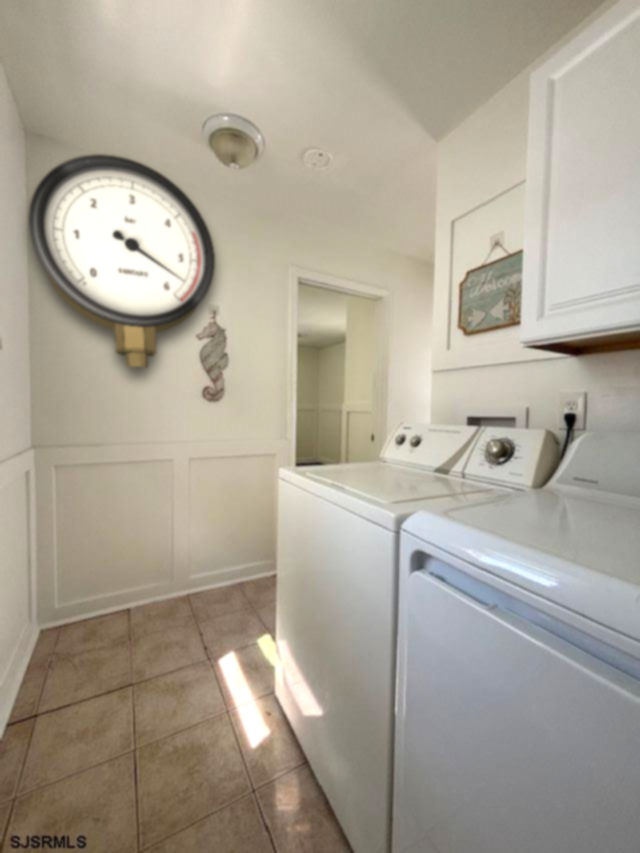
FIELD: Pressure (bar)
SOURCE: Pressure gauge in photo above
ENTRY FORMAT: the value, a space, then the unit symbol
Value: 5.6 bar
